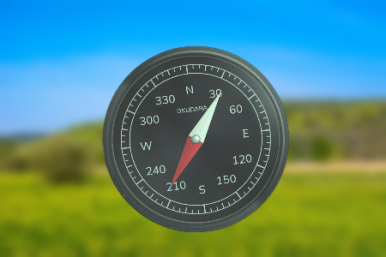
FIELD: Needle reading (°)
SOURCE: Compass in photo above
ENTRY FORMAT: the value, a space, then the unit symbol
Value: 215 °
